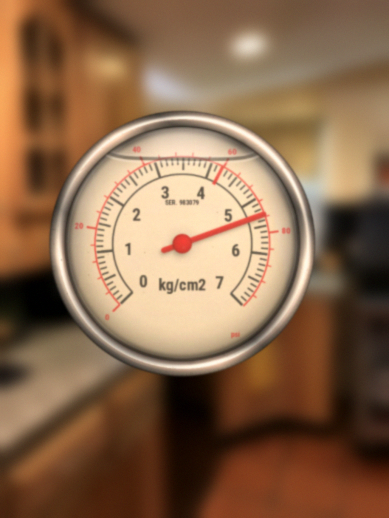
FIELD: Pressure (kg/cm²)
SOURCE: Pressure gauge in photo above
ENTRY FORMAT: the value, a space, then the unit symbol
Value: 5.3 kg/cm²
